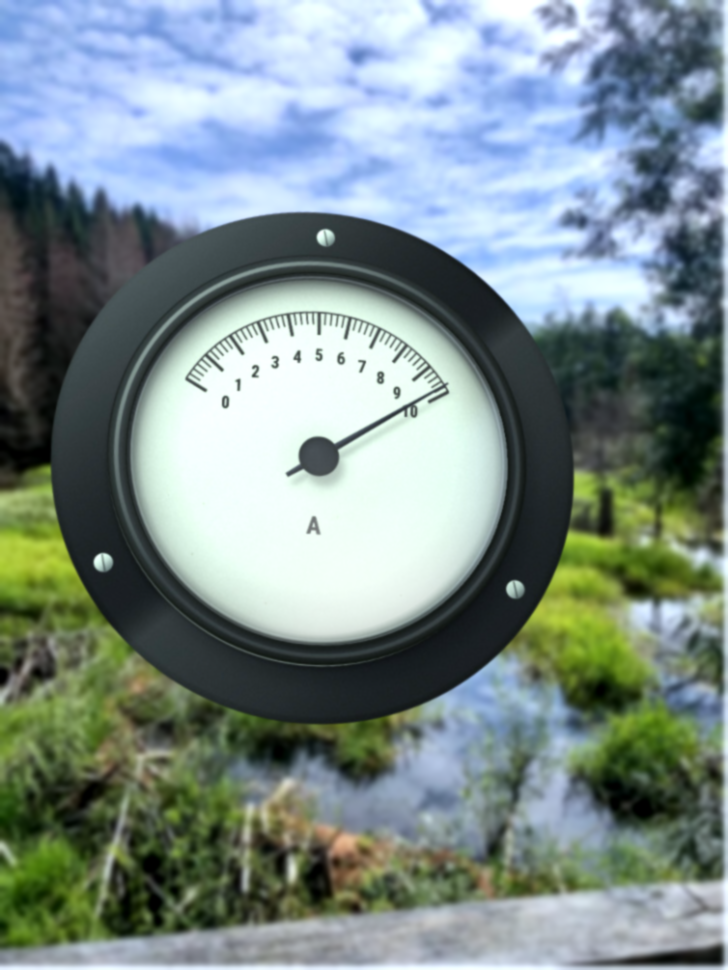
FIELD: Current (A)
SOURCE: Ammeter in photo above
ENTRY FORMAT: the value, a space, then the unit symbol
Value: 9.8 A
